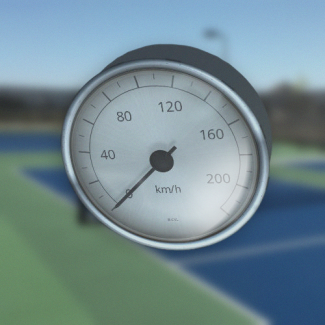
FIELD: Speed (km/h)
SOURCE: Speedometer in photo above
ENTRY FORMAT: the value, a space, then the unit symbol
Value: 0 km/h
